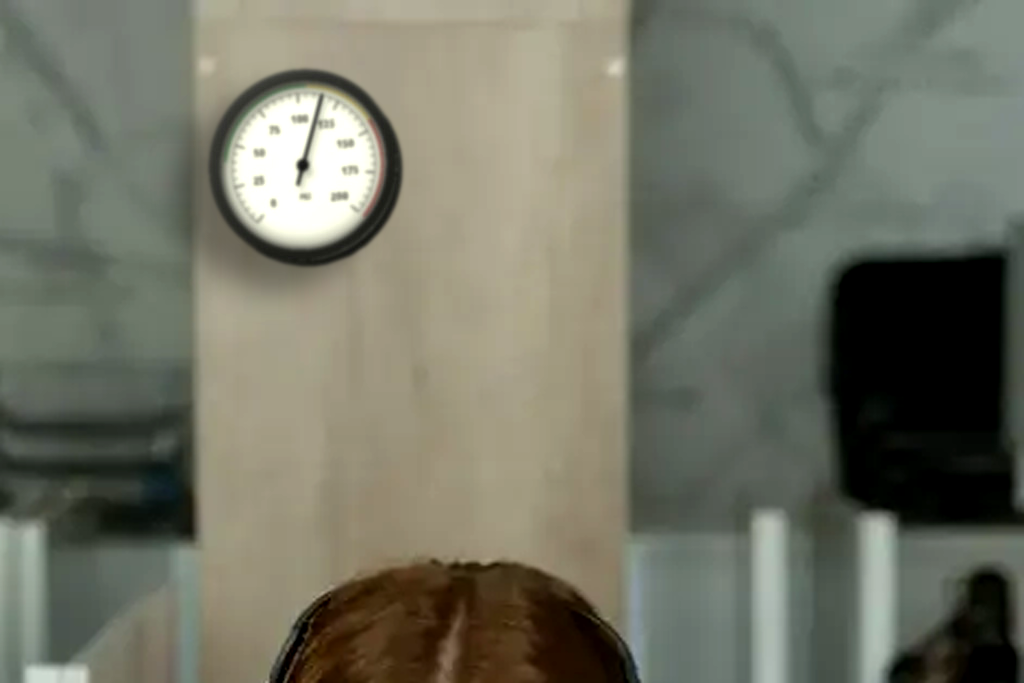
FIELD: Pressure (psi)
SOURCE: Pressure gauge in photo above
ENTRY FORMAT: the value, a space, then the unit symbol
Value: 115 psi
